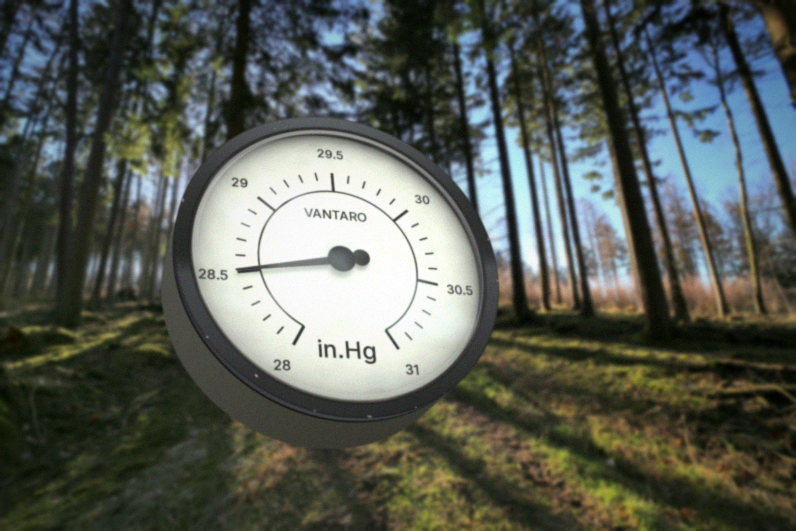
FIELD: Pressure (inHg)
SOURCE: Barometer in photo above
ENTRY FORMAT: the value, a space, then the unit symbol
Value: 28.5 inHg
